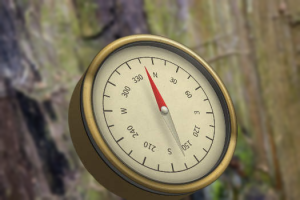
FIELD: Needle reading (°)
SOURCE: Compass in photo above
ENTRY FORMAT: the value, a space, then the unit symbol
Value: 345 °
